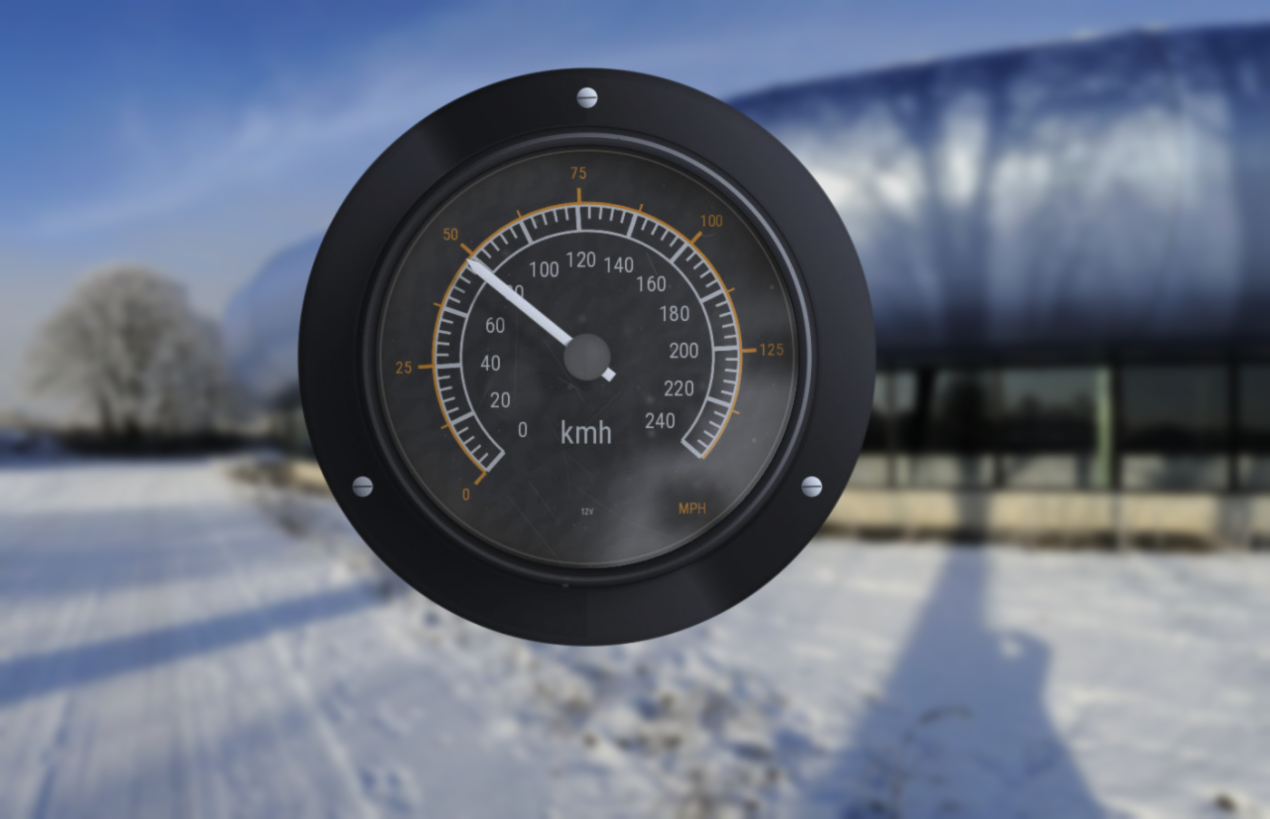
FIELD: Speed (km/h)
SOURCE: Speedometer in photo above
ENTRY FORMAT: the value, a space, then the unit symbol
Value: 78 km/h
